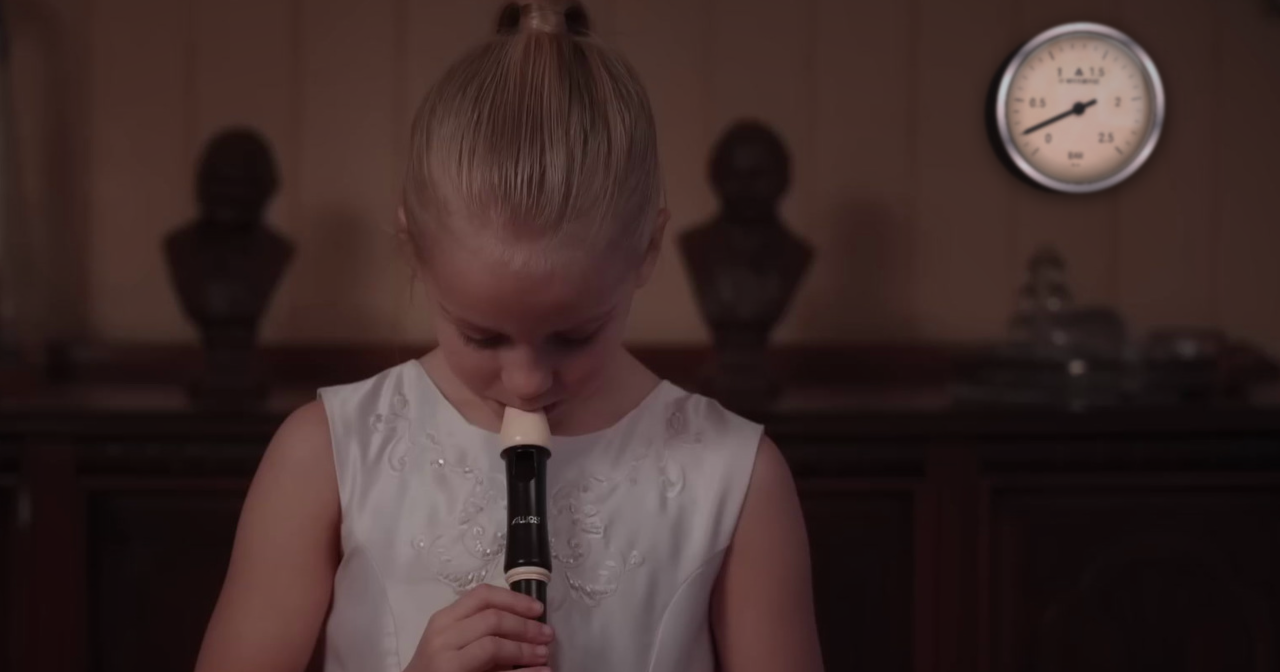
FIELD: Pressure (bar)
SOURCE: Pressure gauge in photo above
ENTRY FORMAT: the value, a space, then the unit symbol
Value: 0.2 bar
